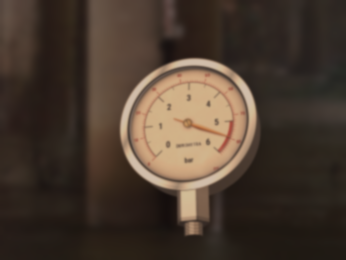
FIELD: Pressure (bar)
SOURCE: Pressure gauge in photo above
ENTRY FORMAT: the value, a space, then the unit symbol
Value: 5.5 bar
